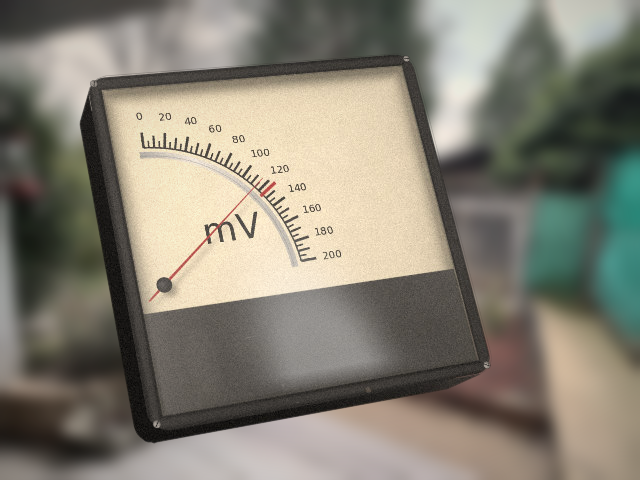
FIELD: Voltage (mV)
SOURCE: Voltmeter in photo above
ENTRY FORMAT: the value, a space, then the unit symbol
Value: 115 mV
